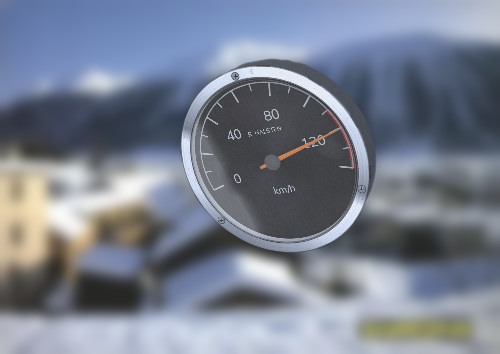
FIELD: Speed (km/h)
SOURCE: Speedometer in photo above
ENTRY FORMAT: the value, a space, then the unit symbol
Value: 120 km/h
